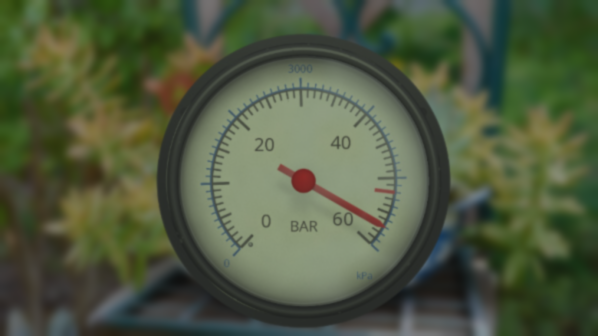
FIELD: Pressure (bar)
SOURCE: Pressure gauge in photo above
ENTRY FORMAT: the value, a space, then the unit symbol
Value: 57 bar
